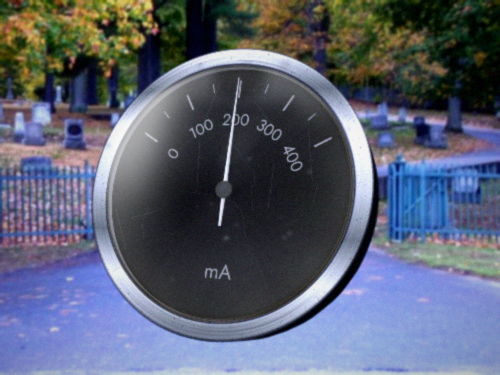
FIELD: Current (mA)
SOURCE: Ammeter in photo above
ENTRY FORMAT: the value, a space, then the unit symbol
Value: 200 mA
